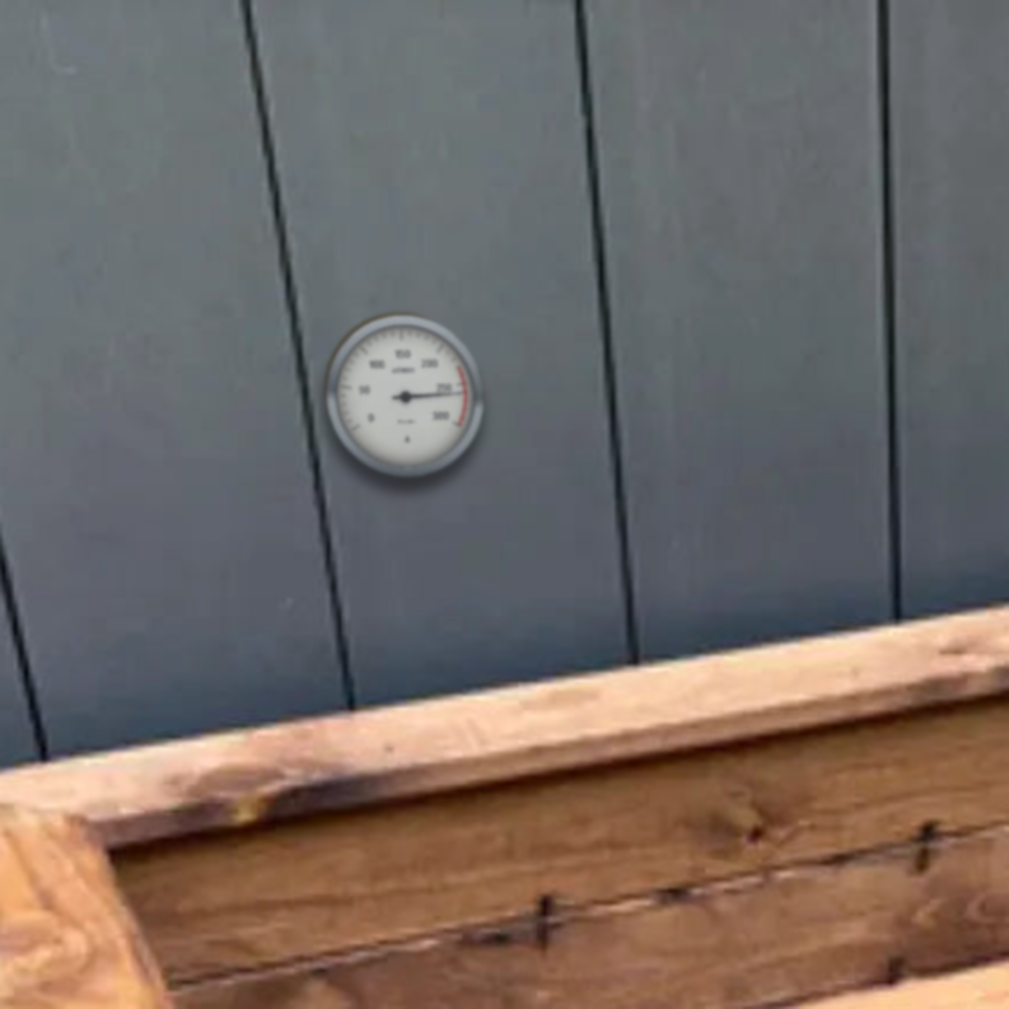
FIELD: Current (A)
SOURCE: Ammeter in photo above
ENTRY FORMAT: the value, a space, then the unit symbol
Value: 260 A
